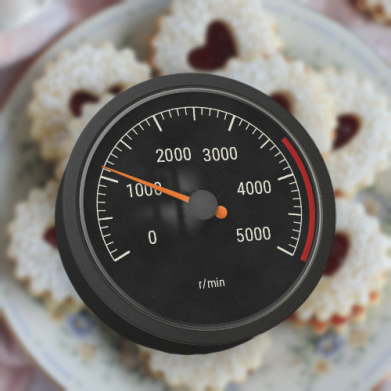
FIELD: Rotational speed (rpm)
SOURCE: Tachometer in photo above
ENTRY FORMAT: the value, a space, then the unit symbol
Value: 1100 rpm
